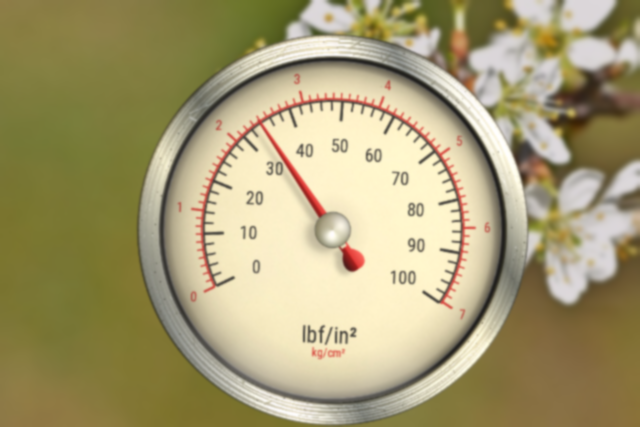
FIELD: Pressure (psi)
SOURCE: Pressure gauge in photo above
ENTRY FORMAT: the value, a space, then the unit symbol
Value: 34 psi
